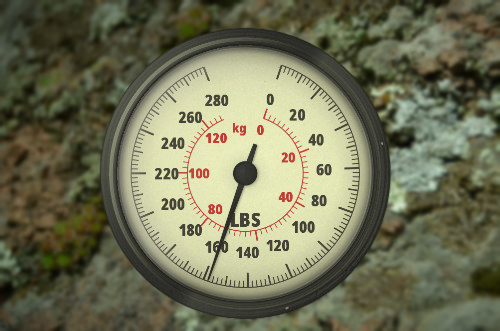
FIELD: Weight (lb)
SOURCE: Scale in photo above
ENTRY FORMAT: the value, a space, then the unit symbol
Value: 158 lb
